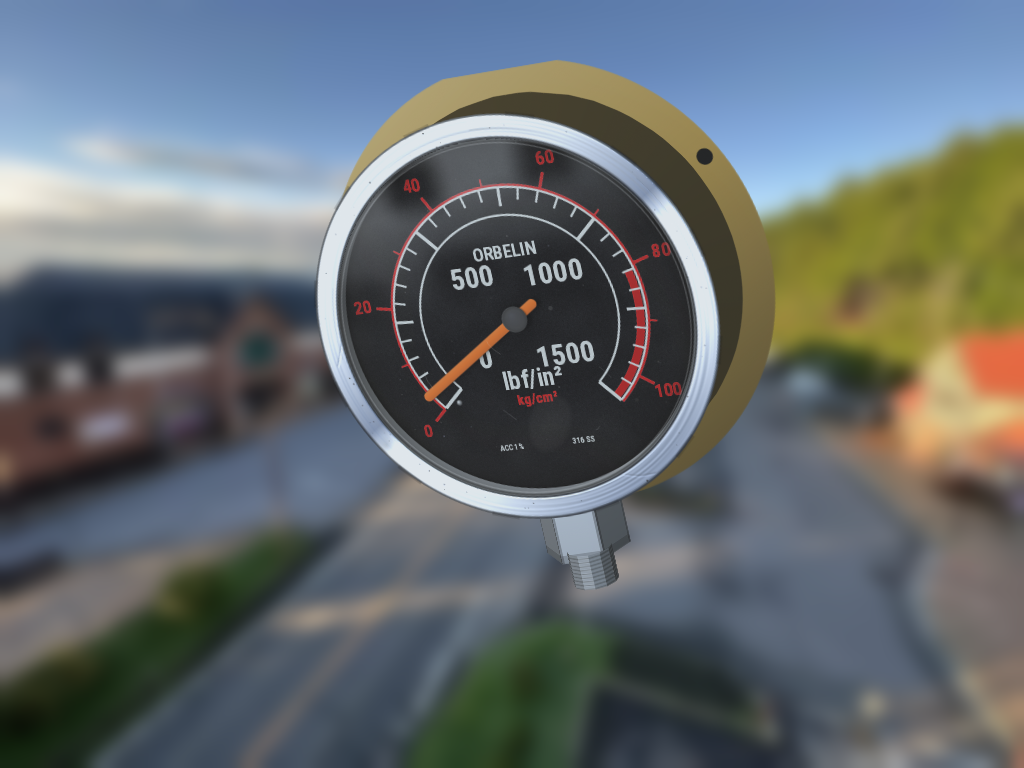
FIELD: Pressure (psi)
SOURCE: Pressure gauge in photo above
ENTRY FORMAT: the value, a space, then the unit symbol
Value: 50 psi
